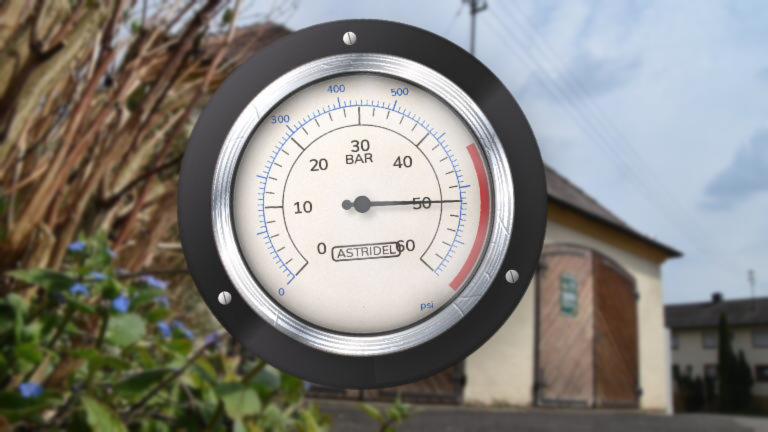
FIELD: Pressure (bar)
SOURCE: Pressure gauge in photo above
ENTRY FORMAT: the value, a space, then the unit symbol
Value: 50 bar
